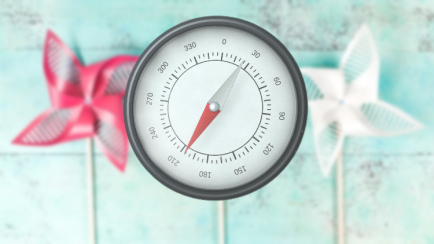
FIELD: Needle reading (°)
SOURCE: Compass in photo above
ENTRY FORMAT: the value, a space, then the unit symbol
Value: 205 °
